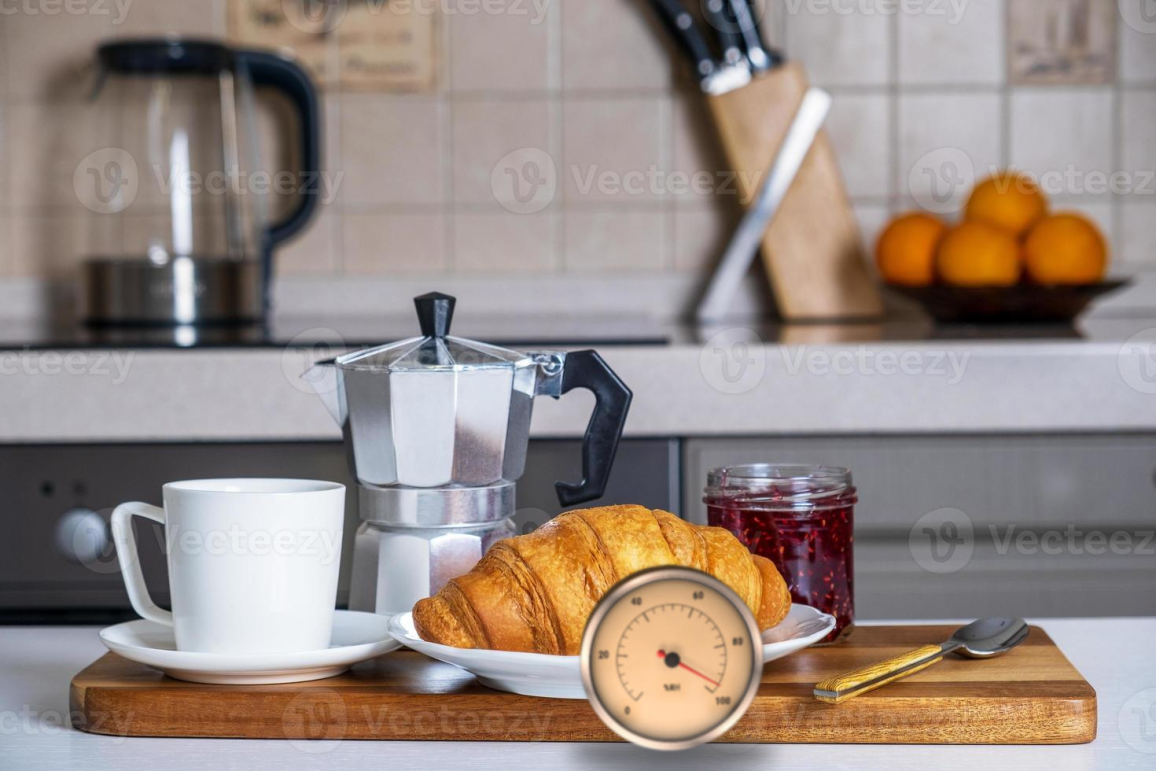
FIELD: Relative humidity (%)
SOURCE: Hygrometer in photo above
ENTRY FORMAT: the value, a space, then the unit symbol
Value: 96 %
